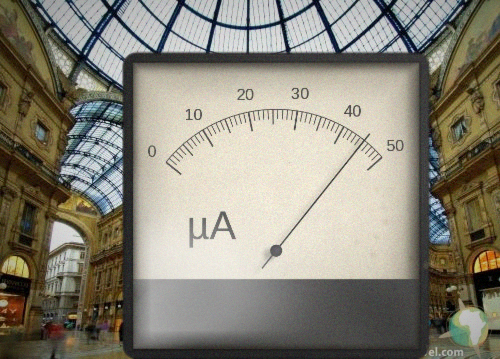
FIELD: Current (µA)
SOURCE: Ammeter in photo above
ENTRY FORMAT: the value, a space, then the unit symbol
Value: 45 µA
